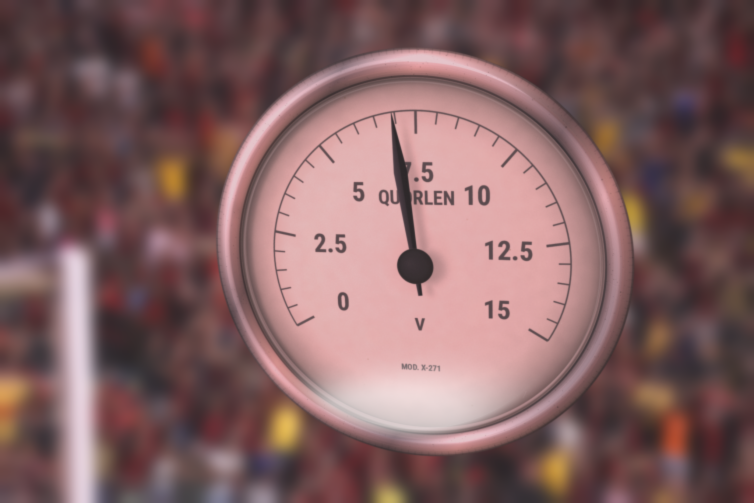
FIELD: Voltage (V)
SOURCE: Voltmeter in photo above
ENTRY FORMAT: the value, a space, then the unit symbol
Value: 7 V
